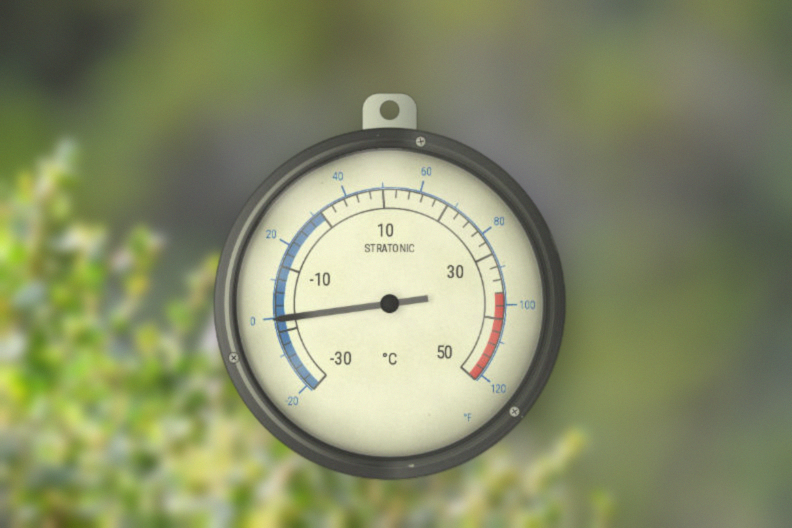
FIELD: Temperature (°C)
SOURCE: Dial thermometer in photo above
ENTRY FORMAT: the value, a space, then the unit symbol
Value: -18 °C
